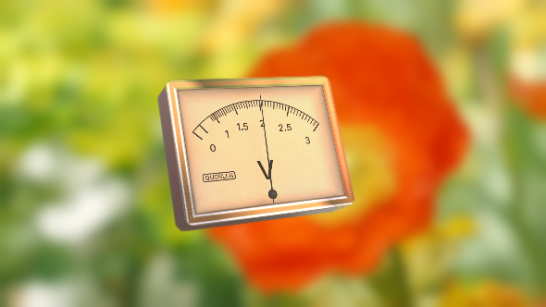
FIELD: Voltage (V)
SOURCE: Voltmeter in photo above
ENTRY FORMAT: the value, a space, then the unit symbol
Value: 2 V
